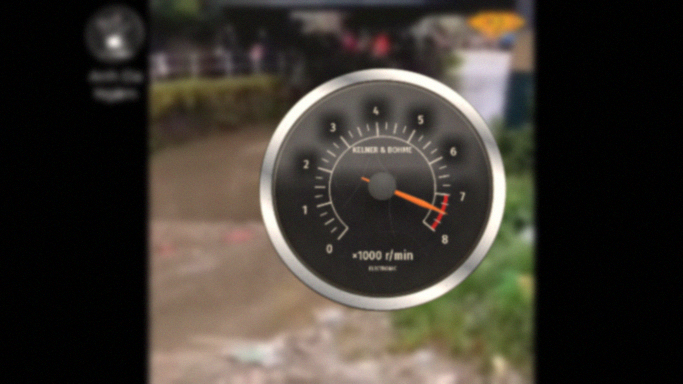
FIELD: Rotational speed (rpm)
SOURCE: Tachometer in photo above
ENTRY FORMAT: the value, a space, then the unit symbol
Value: 7500 rpm
